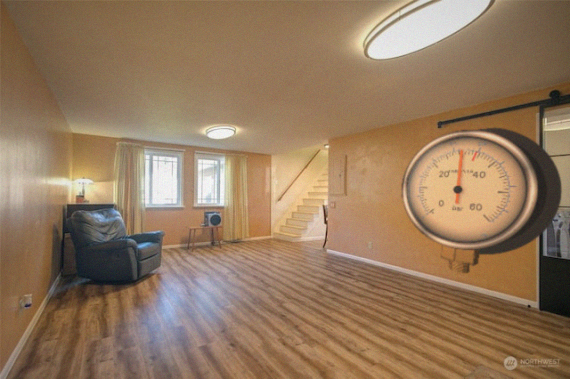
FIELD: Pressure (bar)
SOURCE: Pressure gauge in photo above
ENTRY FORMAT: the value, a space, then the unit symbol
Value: 30 bar
